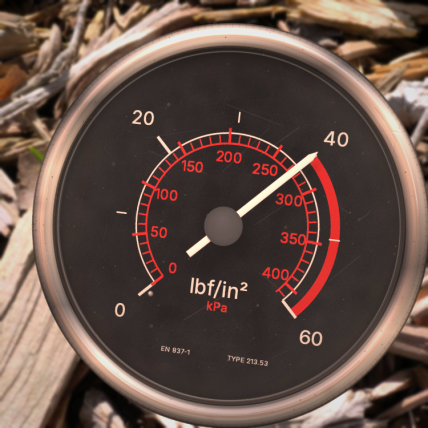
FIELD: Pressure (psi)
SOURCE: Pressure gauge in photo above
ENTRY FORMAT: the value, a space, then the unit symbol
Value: 40 psi
